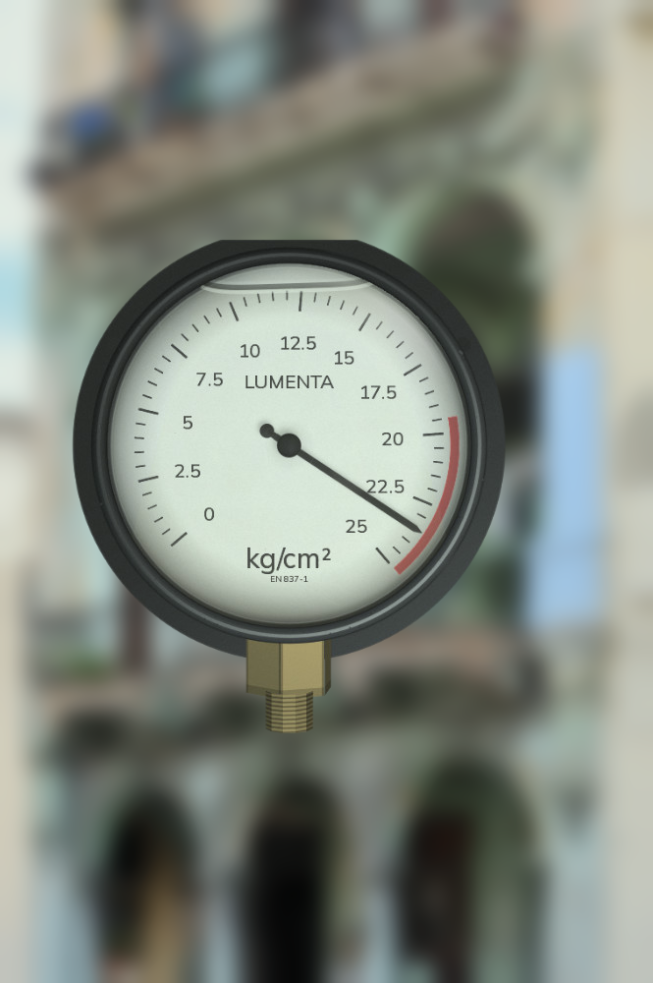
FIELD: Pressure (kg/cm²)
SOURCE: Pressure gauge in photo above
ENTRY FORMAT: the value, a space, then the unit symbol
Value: 23.5 kg/cm²
